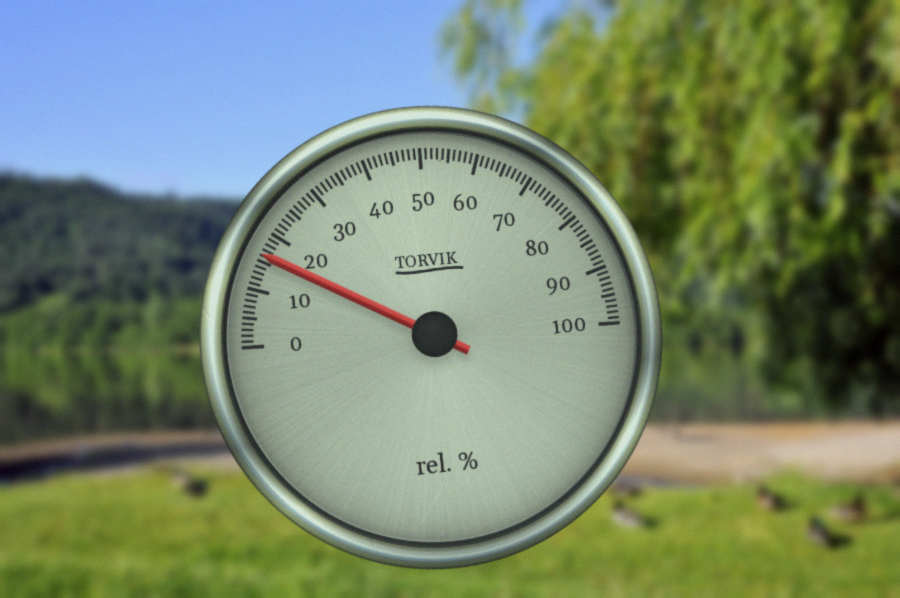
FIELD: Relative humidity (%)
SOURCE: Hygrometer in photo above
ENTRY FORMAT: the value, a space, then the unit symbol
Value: 16 %
